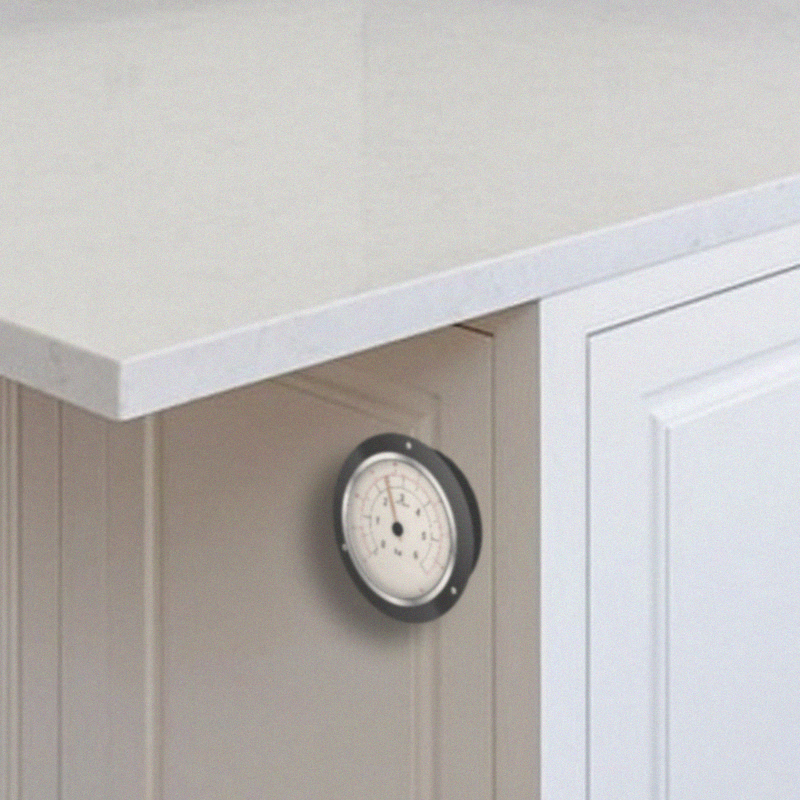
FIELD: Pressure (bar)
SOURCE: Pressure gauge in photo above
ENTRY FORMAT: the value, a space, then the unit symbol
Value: 2.5 bar
